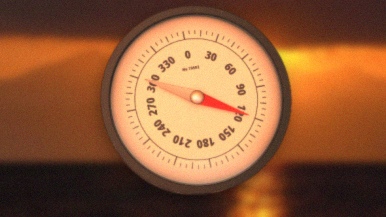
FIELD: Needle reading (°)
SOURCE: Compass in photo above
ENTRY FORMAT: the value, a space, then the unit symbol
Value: 120 °
